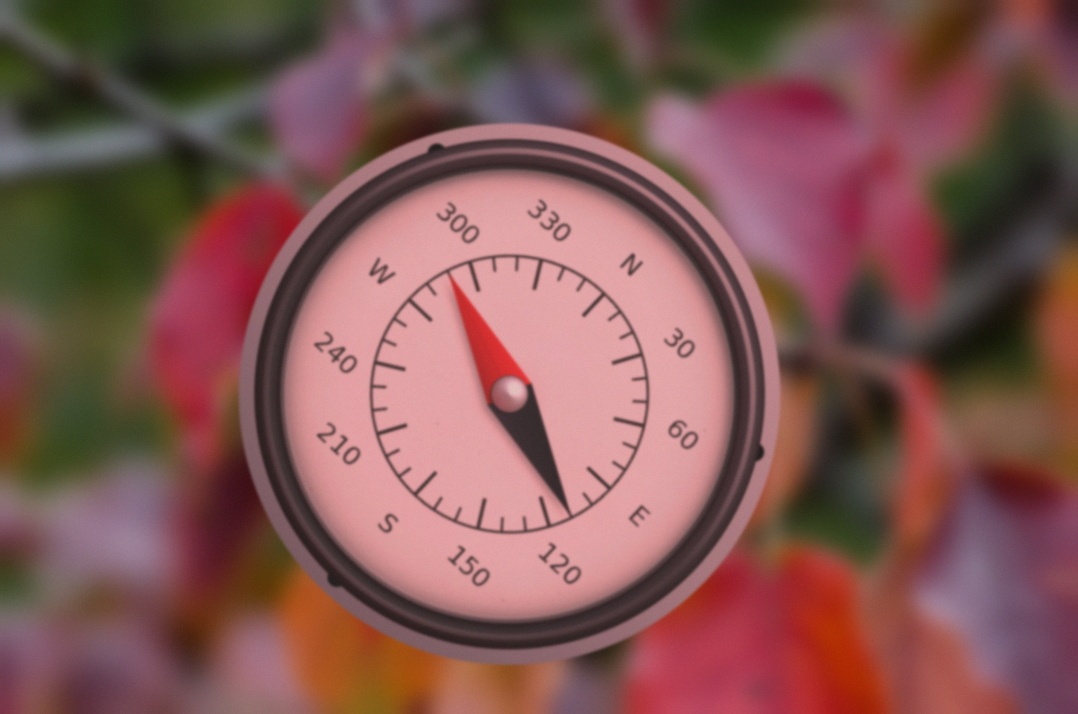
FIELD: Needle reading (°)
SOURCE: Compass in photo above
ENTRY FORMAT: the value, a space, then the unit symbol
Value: 290 °
